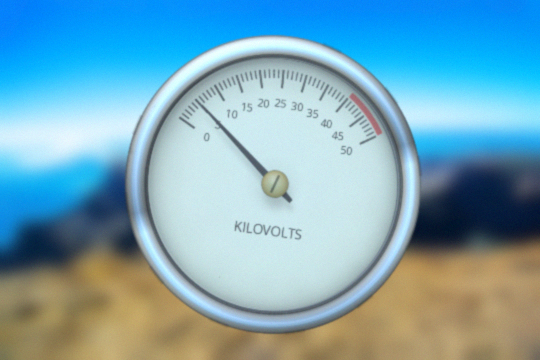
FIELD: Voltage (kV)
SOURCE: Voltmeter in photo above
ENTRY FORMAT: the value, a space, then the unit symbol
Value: 5 kV
